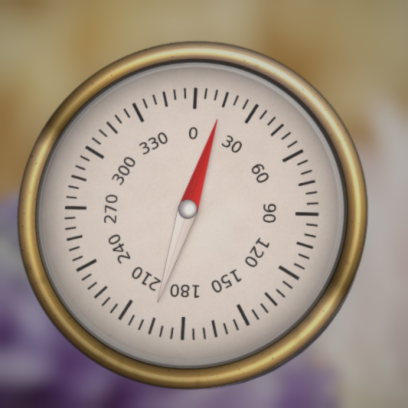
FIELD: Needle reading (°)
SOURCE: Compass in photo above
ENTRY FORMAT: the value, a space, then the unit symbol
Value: 15 °
